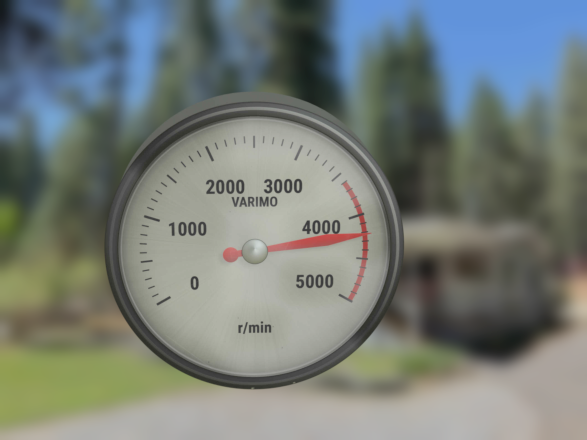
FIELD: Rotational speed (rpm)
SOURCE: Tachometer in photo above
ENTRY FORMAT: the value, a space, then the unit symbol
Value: 4200 rpm
